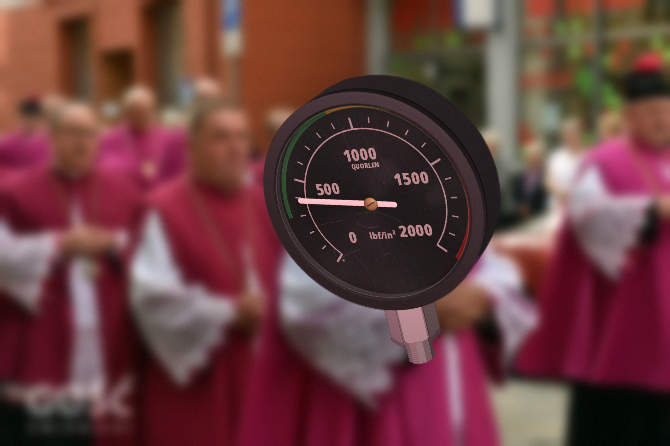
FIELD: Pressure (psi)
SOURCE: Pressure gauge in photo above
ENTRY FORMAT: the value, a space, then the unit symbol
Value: 400 psi
